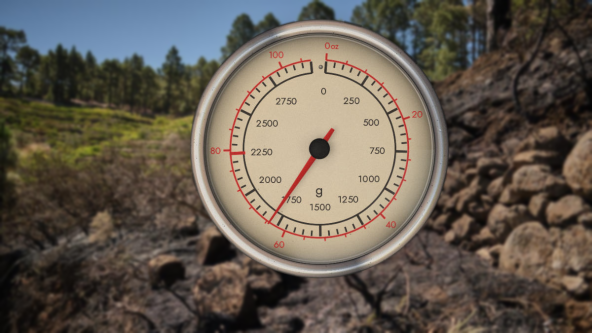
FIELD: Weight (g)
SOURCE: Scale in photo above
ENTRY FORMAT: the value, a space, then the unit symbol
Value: 1800 g
